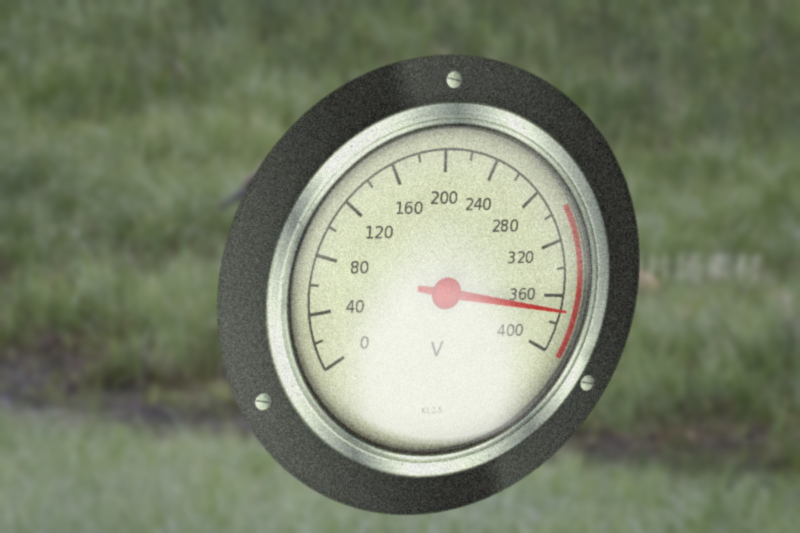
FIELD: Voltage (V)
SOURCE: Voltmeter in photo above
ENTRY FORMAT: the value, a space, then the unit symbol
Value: 370 V
